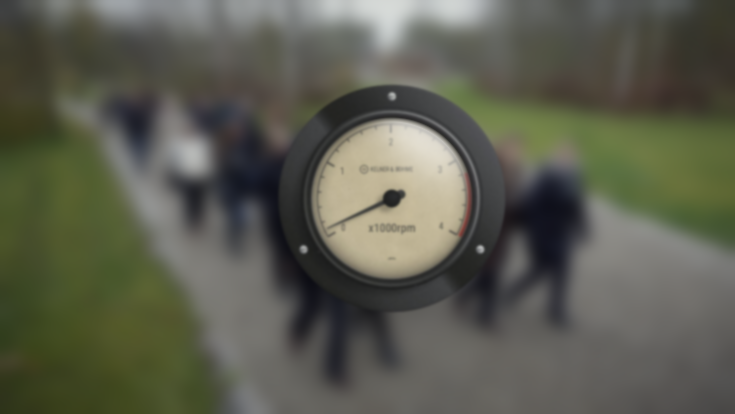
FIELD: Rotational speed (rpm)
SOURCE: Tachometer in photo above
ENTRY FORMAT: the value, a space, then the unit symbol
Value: 100 rpm
